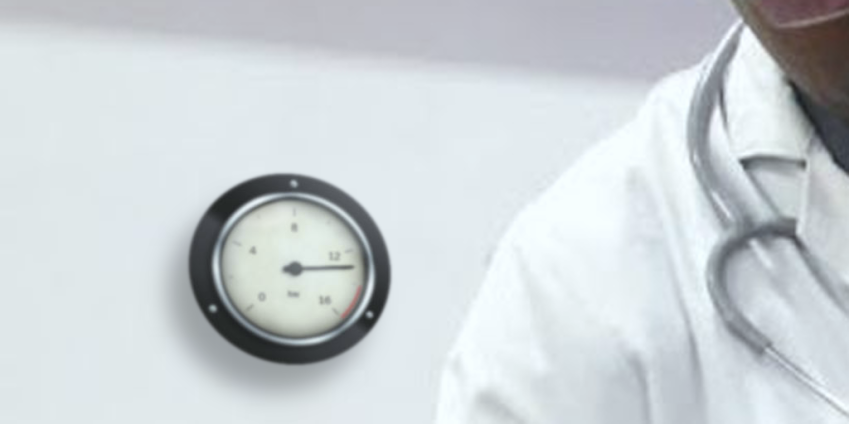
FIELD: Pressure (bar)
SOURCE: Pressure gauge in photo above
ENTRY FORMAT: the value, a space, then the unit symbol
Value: 13 bar
